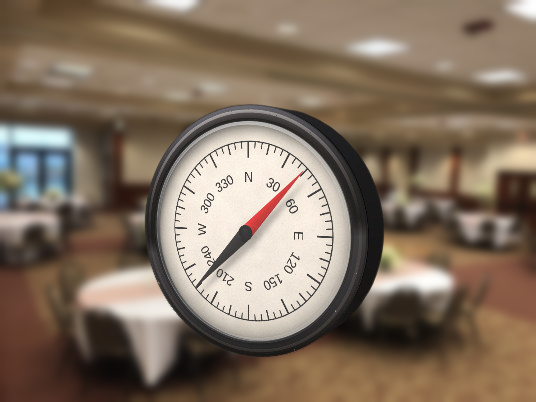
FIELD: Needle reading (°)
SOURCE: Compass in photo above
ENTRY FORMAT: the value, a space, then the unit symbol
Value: 45 °
